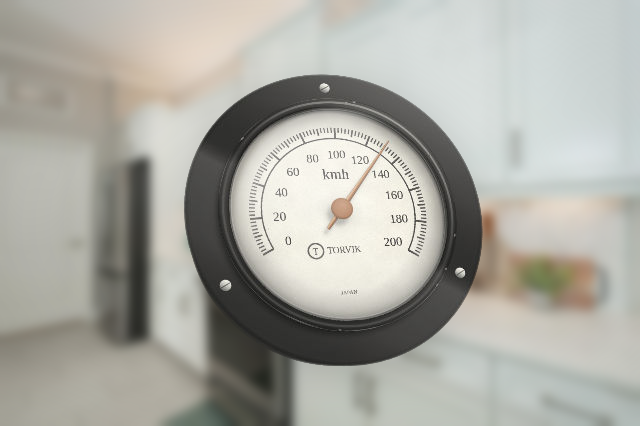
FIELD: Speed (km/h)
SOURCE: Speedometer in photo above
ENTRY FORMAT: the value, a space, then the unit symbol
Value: 130 km/h
